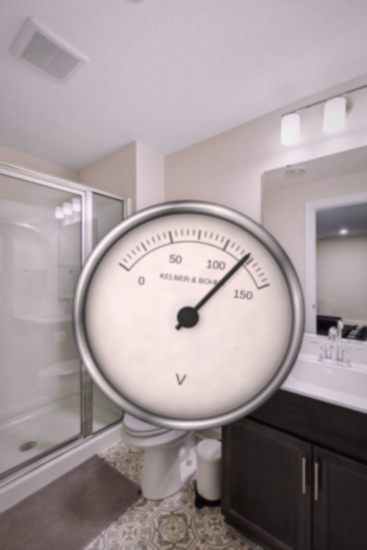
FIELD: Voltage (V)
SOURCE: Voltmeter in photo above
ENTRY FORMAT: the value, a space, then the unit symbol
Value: 120 V
